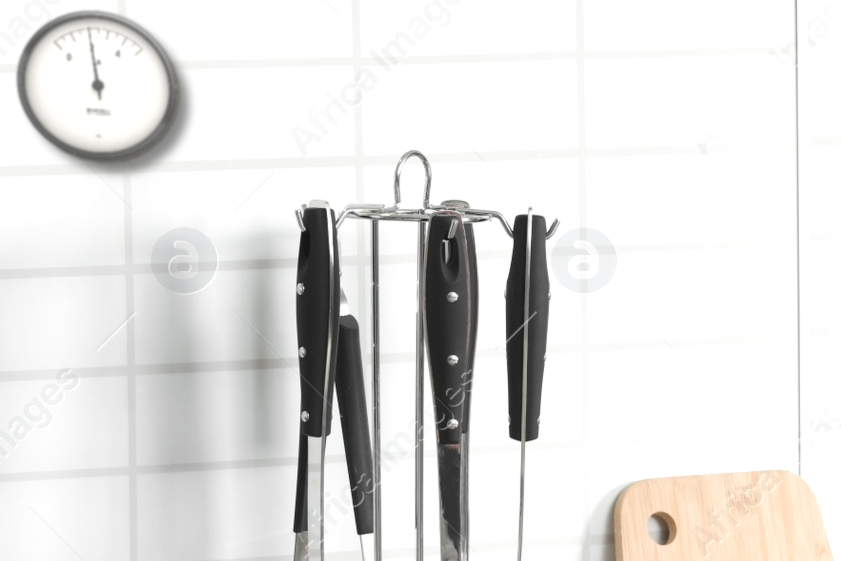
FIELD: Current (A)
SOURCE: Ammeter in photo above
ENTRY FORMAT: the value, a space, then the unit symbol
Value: 2 A
